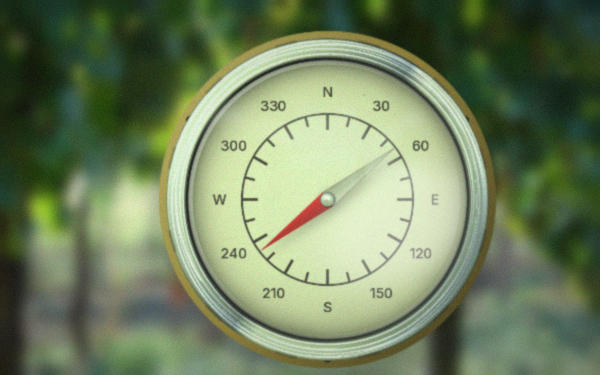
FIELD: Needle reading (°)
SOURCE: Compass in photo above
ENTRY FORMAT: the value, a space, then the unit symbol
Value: 232.5 °
